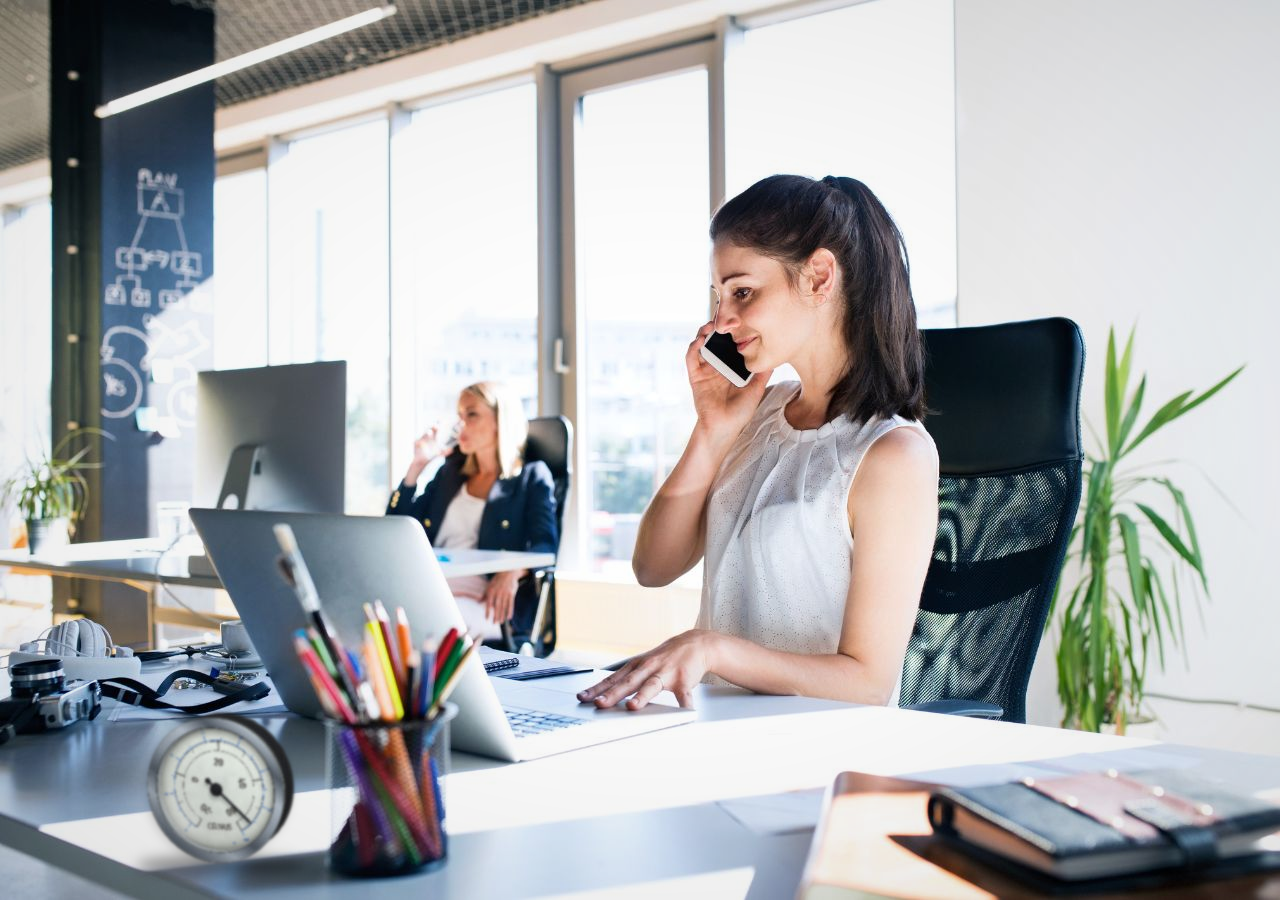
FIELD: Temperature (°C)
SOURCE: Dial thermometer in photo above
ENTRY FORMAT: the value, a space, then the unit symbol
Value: 55 °C
